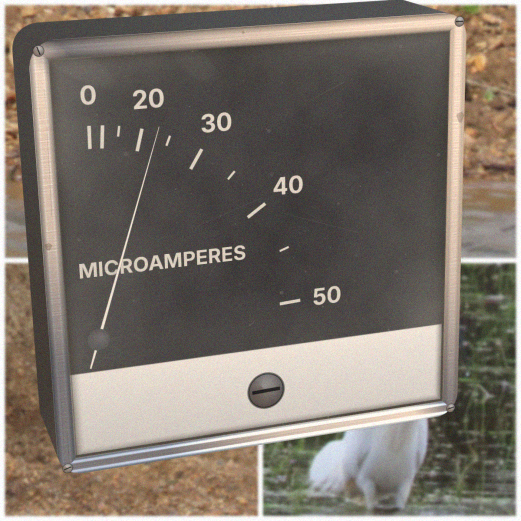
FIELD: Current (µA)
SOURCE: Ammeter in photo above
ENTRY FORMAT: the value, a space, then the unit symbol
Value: 22.5 µA
